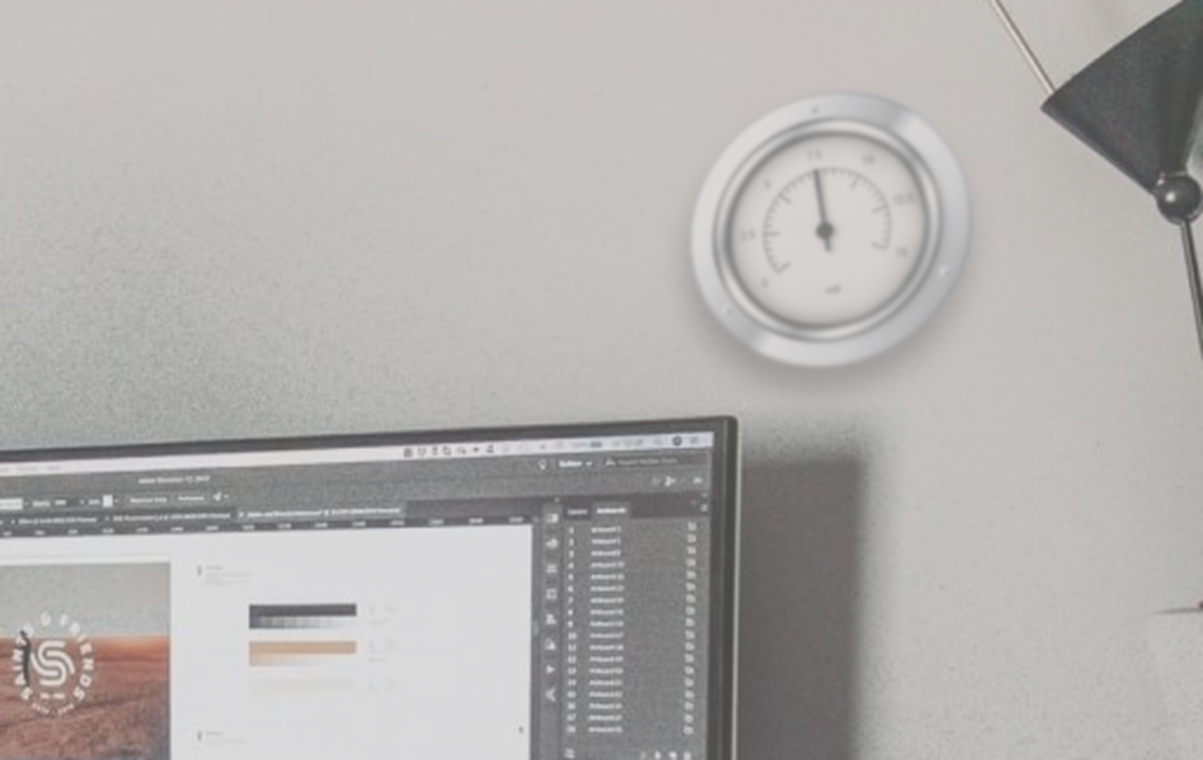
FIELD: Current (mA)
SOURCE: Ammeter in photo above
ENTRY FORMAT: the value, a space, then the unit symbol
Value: 7.5 mA
